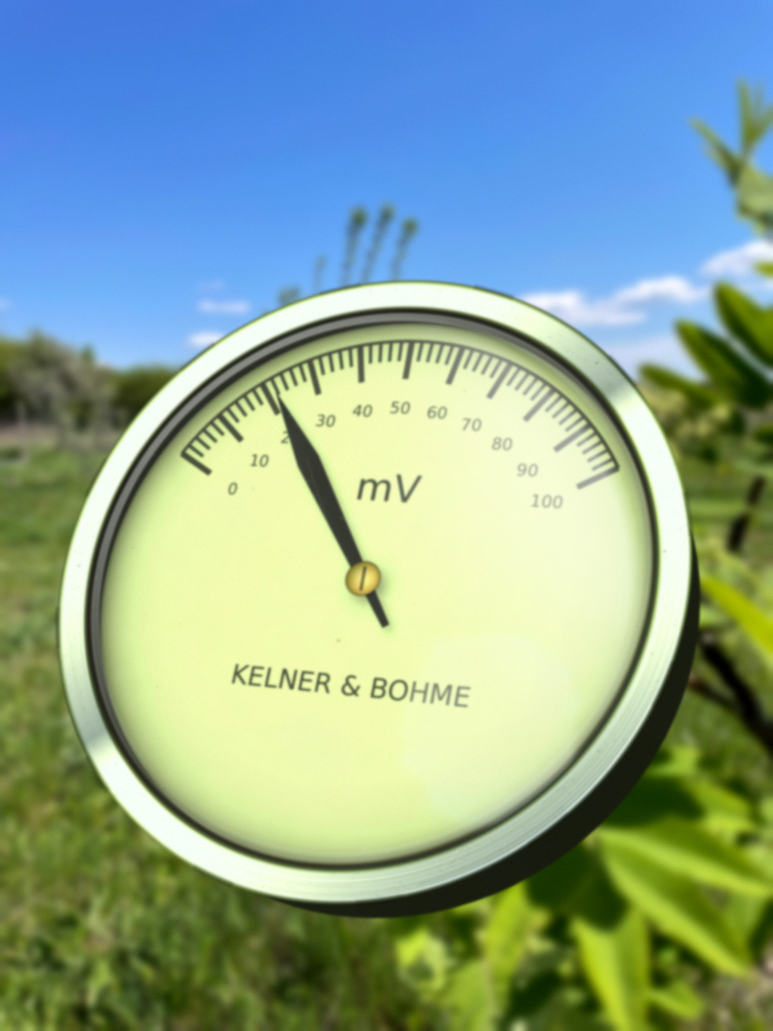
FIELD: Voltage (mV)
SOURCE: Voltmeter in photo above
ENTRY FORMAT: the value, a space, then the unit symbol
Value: 22 mV
